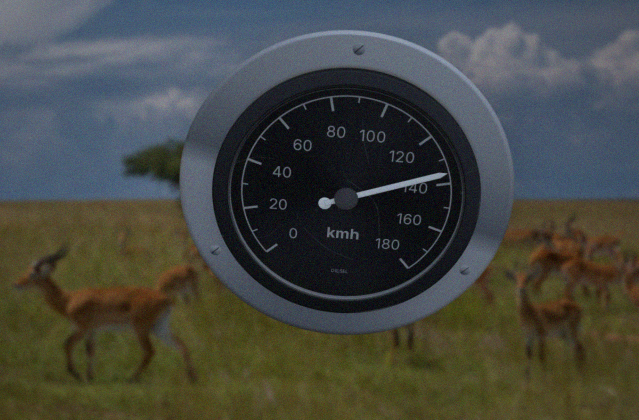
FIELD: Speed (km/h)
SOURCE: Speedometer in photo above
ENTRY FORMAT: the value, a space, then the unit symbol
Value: 135 km/h
